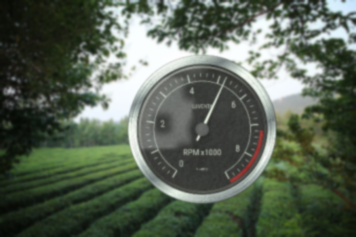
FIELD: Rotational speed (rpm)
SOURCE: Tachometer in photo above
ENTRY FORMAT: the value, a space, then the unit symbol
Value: 5200 rpm
